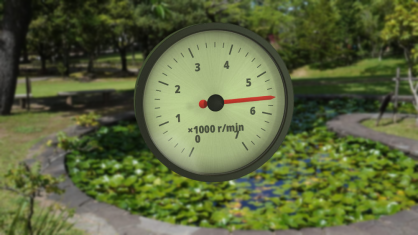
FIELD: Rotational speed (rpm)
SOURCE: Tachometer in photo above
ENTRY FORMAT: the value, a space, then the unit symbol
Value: 5600 rpm
